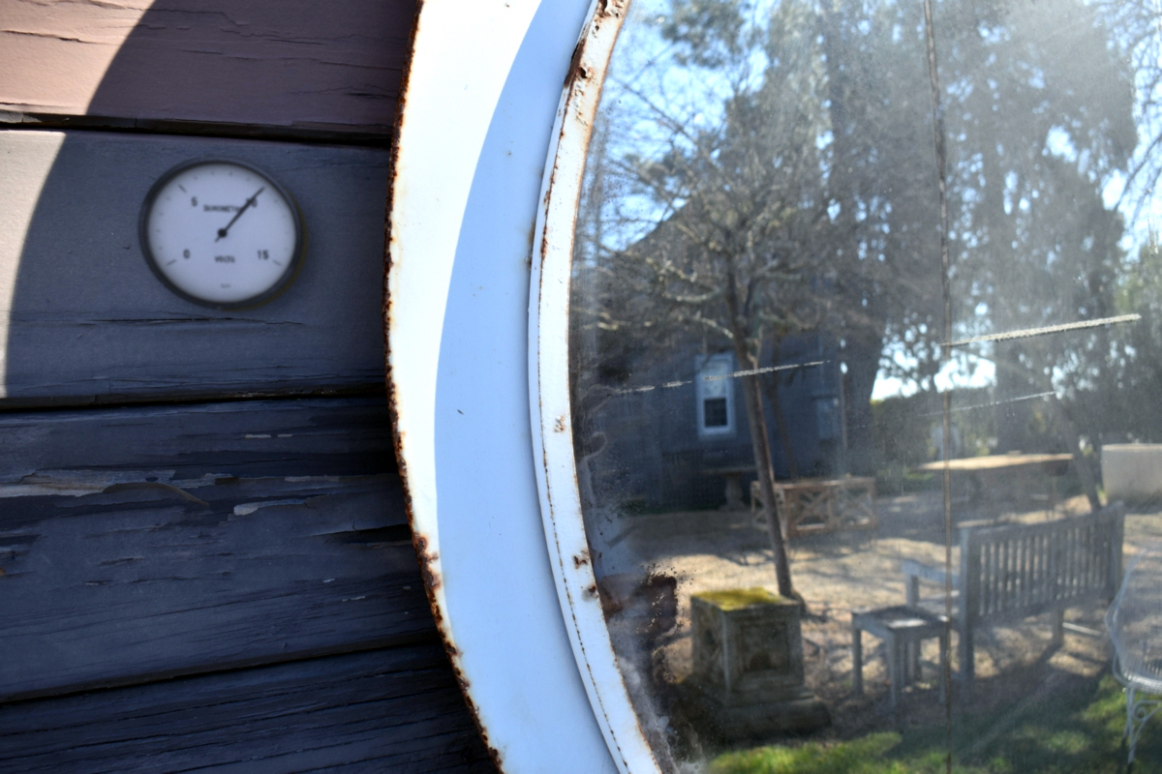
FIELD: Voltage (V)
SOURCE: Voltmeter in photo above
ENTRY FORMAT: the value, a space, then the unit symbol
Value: 10 V
